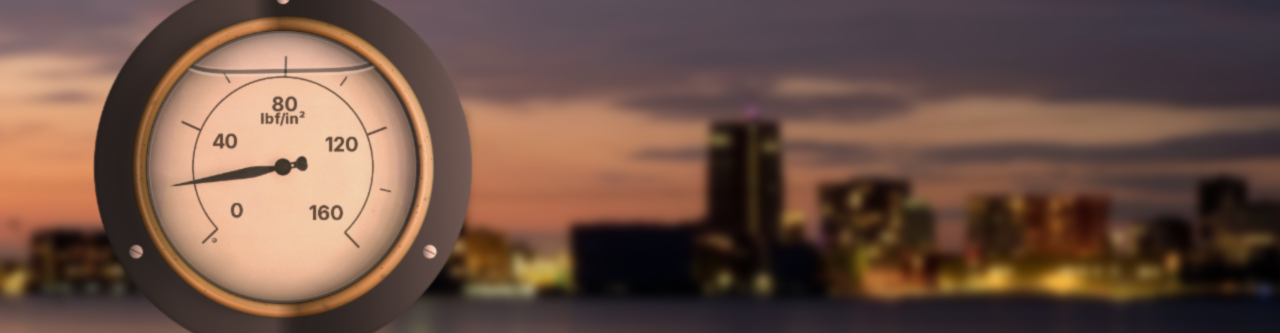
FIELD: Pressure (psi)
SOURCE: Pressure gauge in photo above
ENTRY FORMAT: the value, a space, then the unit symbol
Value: 20 psi
